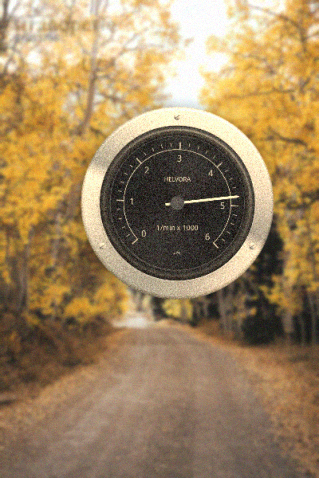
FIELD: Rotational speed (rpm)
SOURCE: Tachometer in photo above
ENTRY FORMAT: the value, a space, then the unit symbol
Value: 4800 rpm
